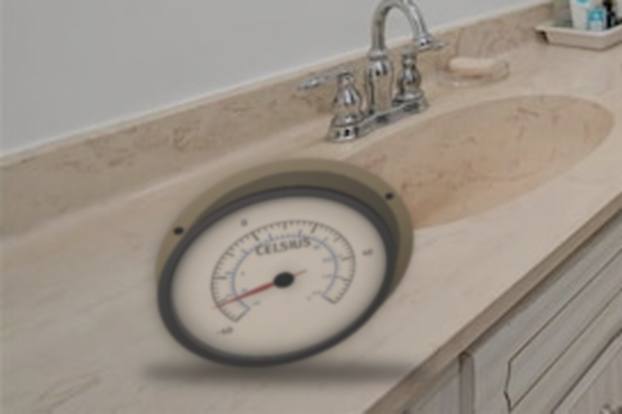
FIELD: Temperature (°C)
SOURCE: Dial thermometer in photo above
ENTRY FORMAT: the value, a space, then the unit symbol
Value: -30 °C
